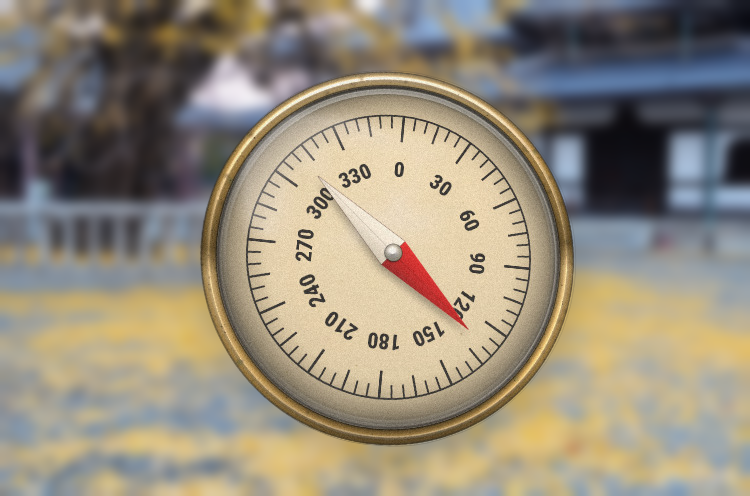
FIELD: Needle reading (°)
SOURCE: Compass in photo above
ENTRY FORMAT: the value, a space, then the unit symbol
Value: 130 °
